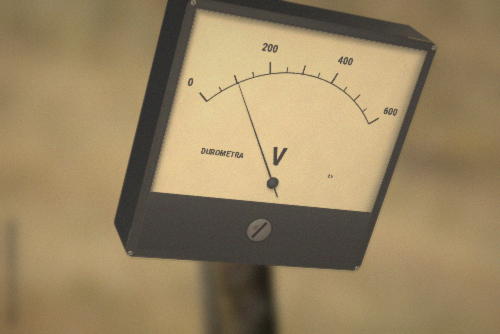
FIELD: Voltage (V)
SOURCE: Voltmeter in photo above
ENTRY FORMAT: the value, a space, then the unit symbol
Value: 100 V
